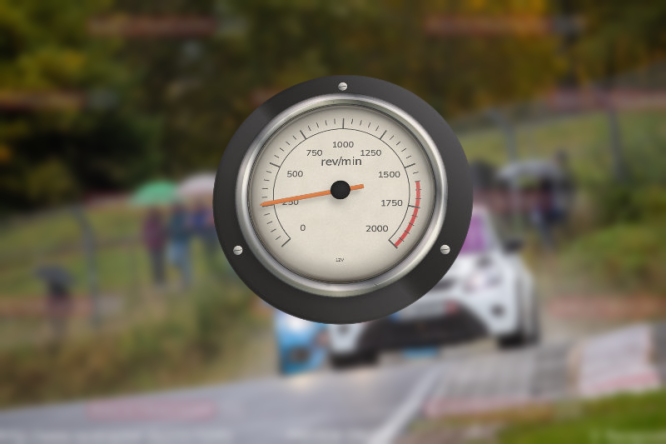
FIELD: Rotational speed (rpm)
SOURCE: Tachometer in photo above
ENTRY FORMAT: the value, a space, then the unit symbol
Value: 250 rpm
